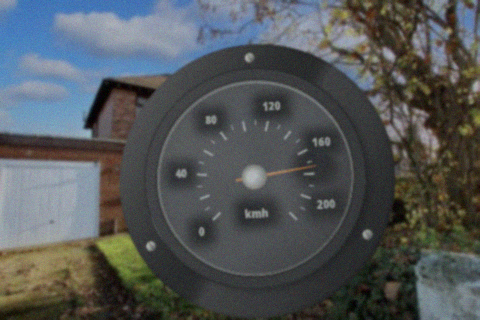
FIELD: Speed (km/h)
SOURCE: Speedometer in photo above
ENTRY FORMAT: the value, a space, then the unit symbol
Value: 175 km/h
